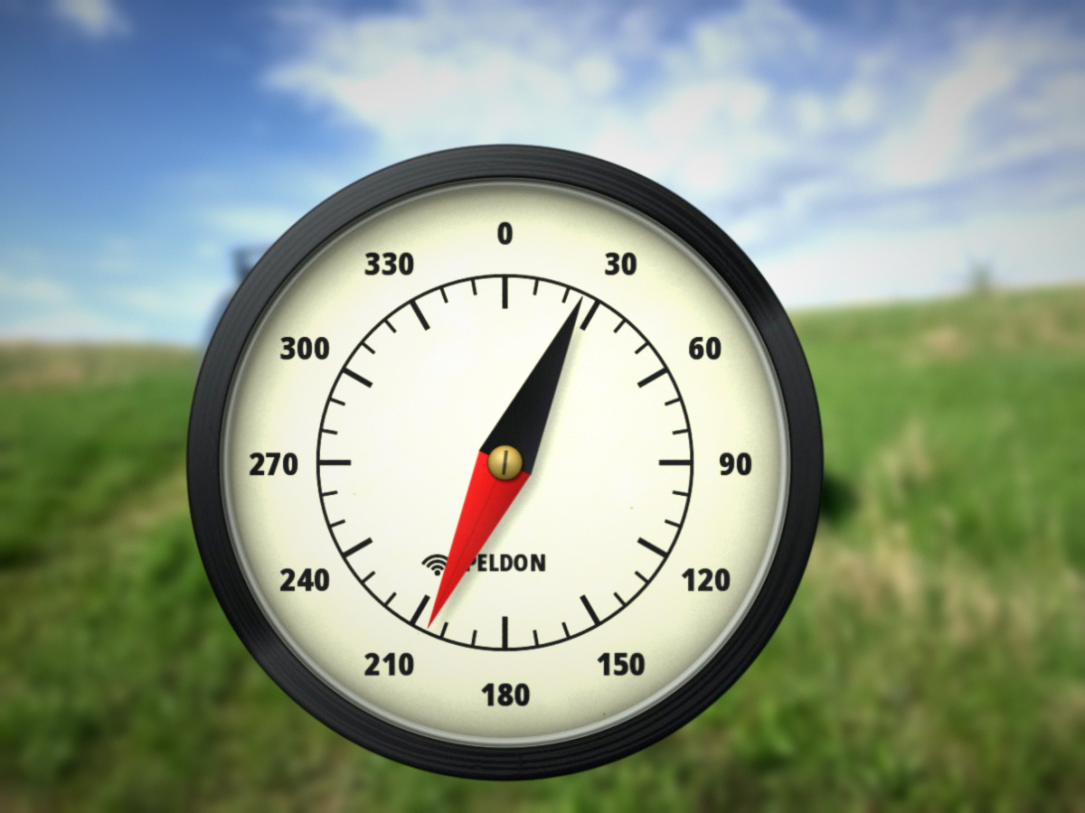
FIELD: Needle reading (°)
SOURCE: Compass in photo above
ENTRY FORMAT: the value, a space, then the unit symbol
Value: 205 °
